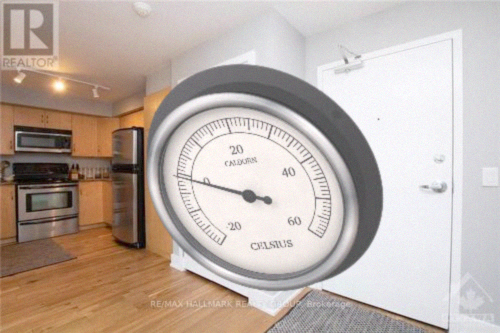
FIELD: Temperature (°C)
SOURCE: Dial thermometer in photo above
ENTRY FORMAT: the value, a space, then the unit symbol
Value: 0 °C
